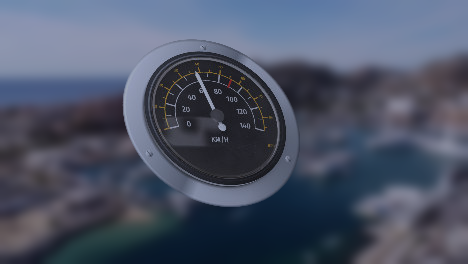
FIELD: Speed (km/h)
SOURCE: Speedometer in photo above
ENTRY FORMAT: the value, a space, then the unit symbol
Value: 60 km/h
